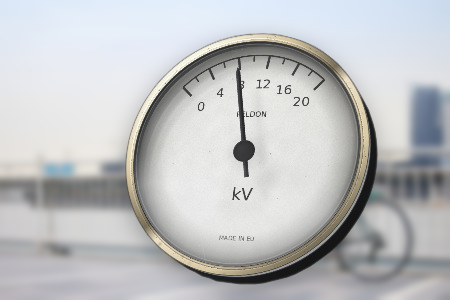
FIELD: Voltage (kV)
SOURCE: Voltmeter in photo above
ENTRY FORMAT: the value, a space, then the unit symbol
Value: 8 kV
